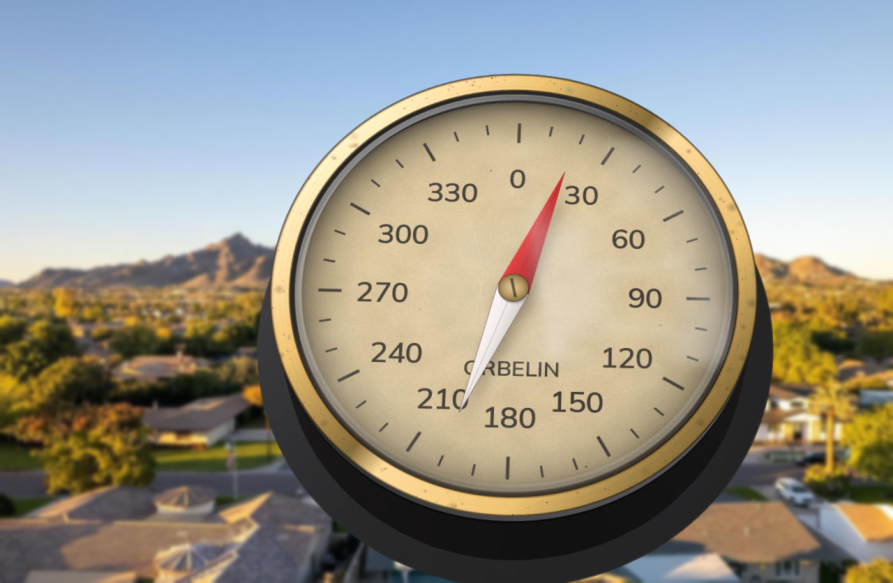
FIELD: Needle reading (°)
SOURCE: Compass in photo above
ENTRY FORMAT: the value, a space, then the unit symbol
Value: 20 °
